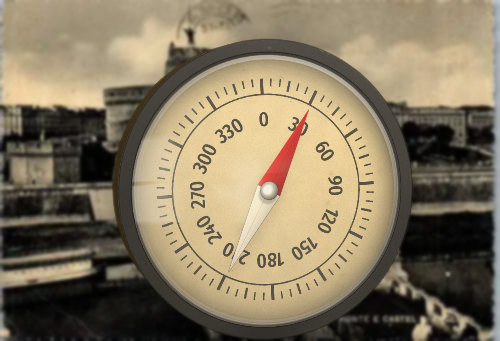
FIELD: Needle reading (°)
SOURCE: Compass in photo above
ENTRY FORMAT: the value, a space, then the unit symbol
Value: 30 °
